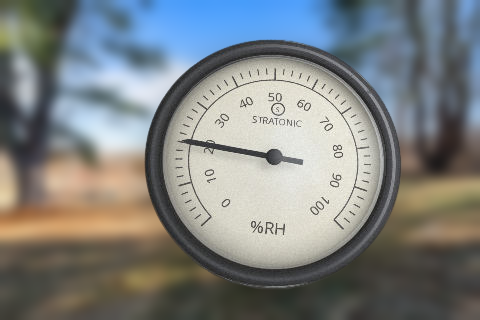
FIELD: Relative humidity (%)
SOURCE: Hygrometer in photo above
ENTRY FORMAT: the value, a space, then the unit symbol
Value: 20 %
